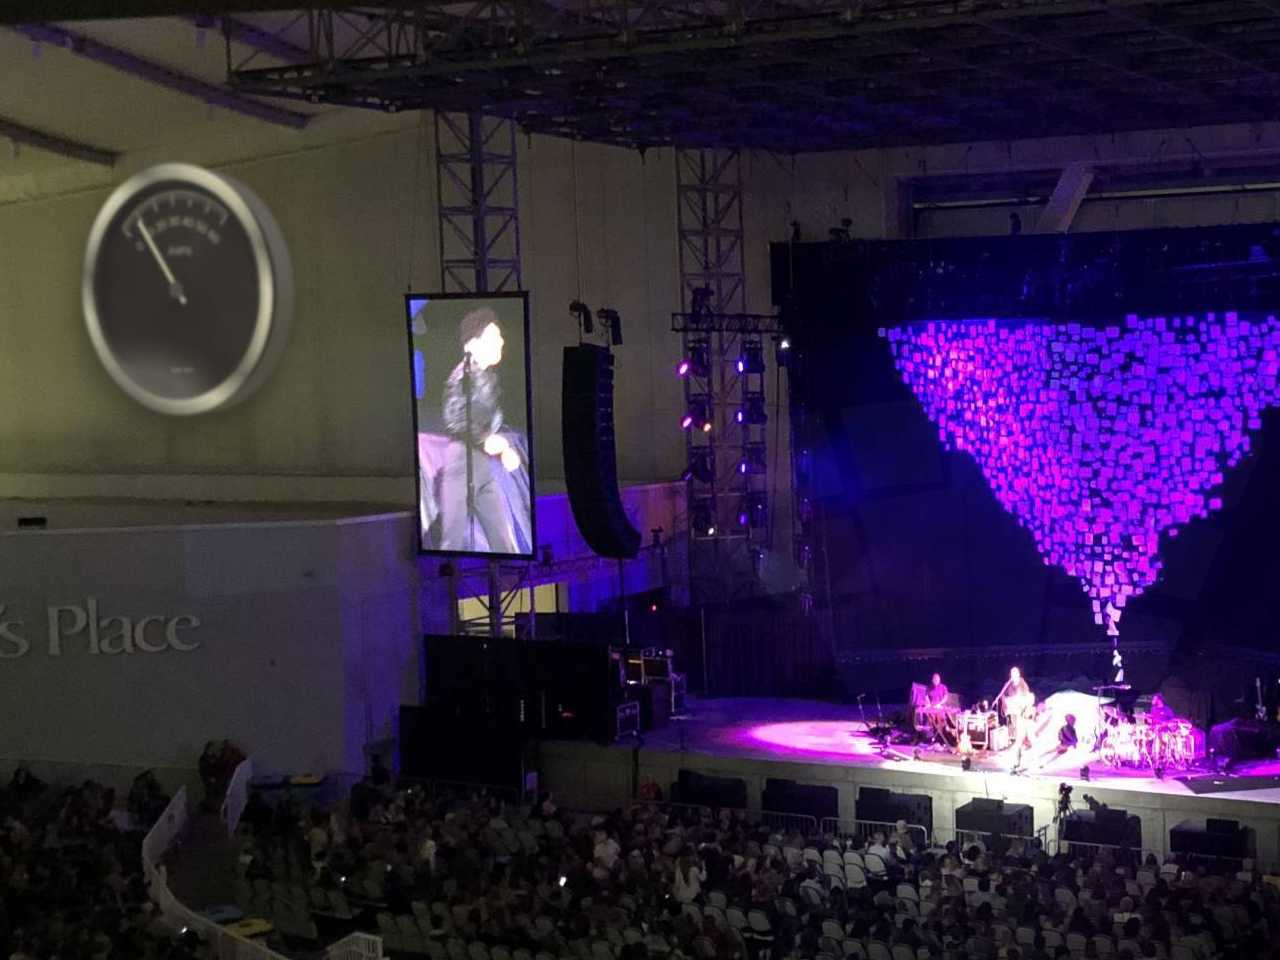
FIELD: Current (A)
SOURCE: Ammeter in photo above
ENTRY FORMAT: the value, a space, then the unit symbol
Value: 10 A
